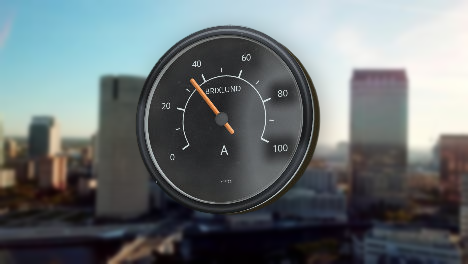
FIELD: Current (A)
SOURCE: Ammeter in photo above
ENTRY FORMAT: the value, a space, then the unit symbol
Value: 35 A
